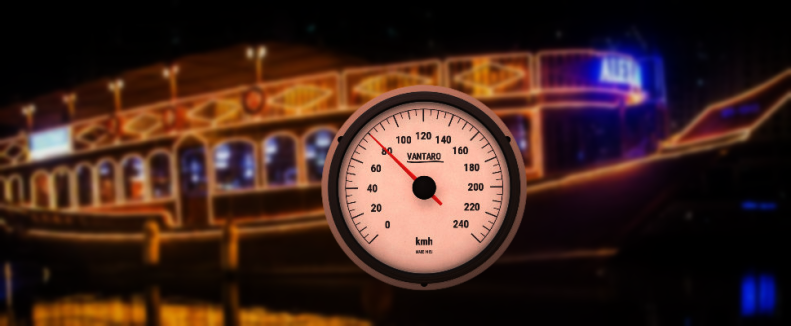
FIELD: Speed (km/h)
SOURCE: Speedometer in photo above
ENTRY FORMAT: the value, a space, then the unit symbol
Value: 80 km/h
